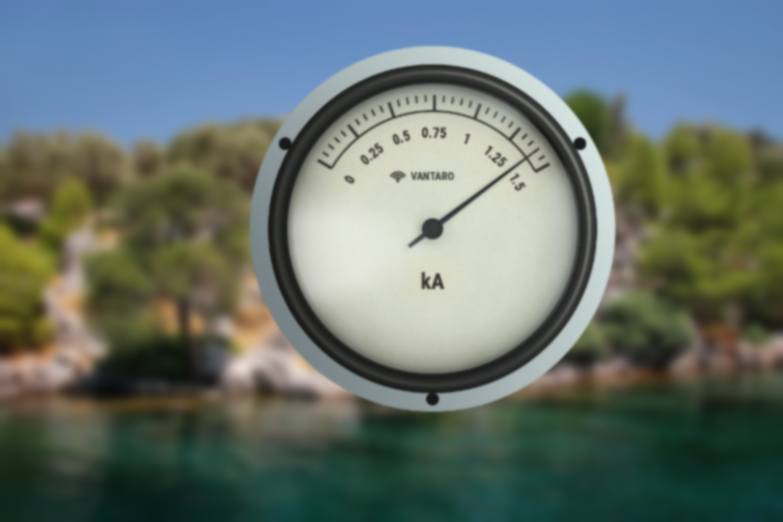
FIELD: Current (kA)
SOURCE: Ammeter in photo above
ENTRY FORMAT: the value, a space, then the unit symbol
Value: 1.4 kA
